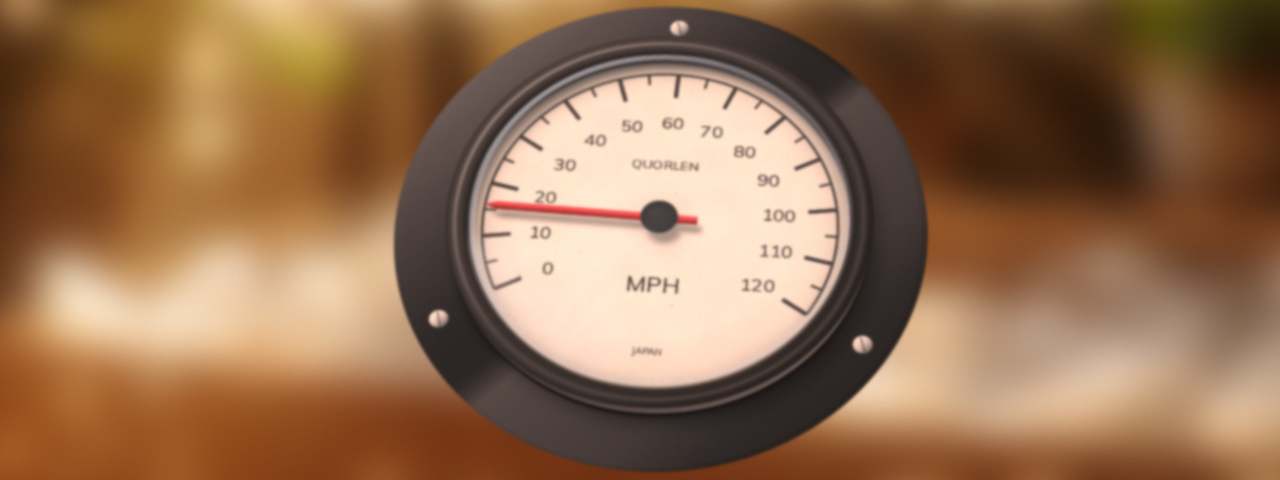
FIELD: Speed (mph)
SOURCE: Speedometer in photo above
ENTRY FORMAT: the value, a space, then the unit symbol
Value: 15 mph
